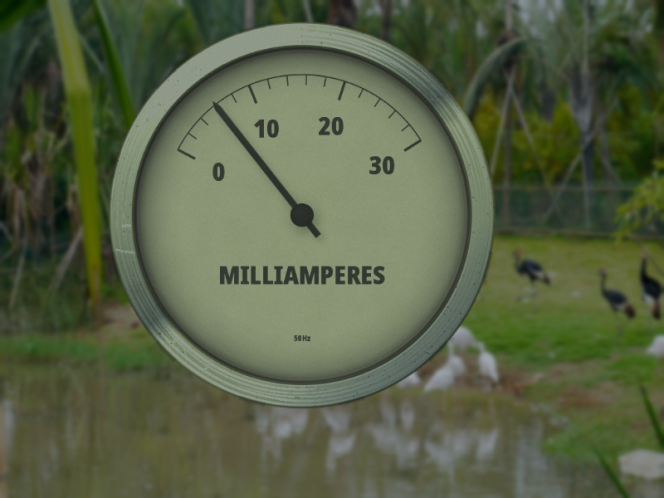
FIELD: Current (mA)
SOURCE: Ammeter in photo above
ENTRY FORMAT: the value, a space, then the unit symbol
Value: 6 mA
